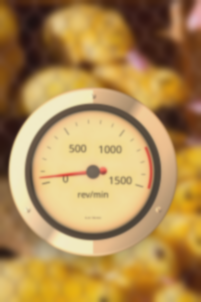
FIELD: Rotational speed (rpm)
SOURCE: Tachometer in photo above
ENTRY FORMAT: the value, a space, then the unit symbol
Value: 50 rpm
